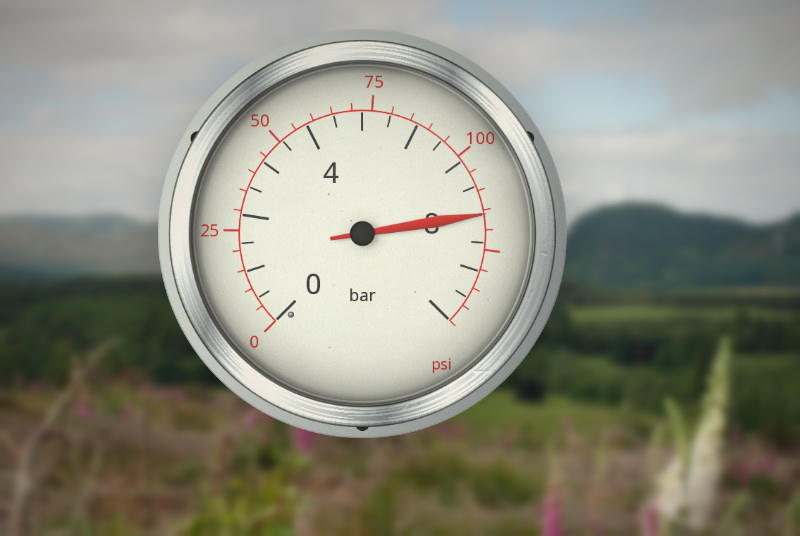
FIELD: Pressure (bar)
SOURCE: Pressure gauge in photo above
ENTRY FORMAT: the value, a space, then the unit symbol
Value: 8 bar
